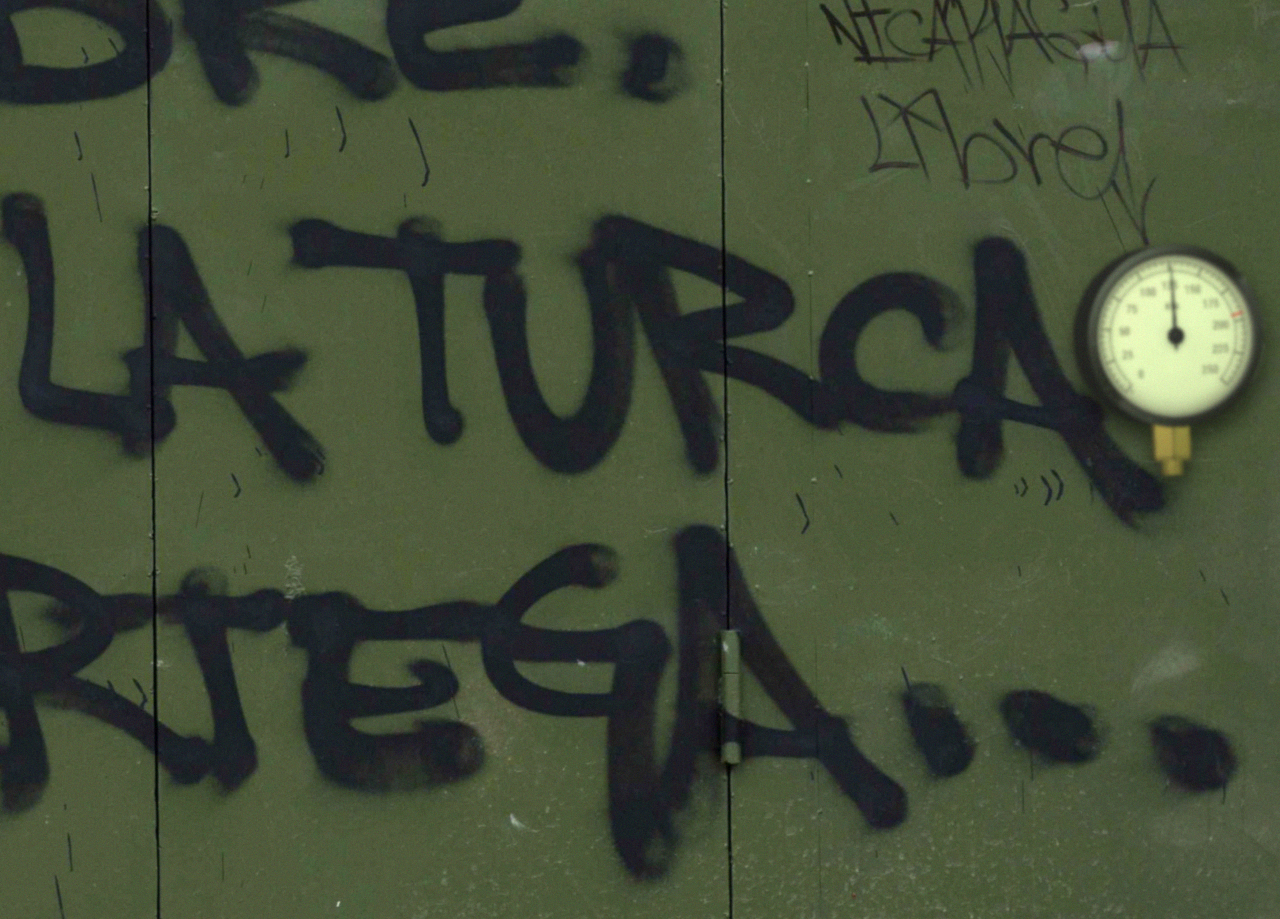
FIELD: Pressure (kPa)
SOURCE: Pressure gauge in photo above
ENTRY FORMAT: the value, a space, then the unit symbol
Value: 125 kPa
